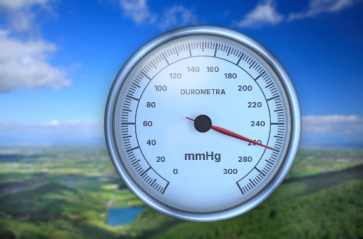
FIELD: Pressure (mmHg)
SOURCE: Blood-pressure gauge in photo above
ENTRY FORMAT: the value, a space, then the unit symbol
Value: 260 mmHg
